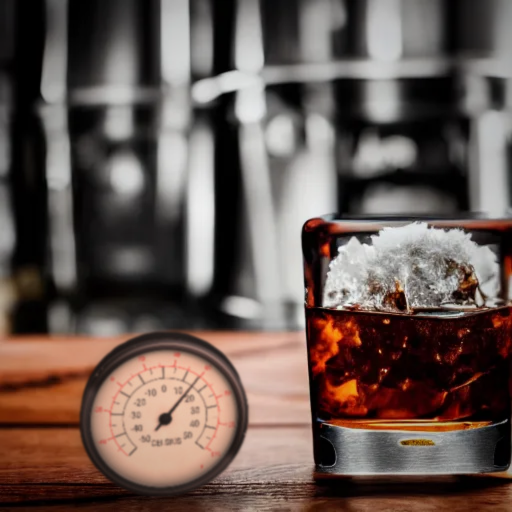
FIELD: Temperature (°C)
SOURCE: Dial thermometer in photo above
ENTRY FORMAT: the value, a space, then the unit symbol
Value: 15 °C
